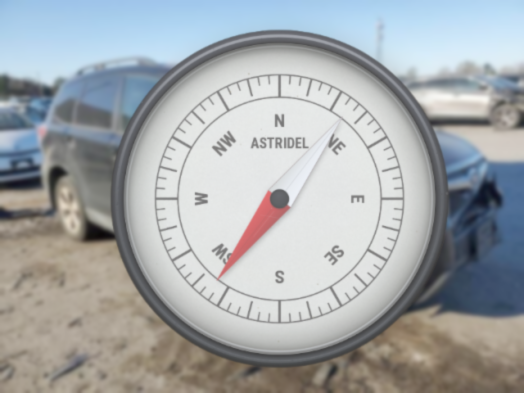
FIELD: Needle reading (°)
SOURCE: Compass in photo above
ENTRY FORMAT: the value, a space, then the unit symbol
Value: 217.5 °
